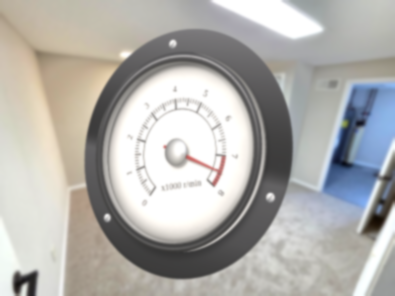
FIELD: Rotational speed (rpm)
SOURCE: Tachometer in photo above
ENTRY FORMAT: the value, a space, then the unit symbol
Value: 7500 rpm
